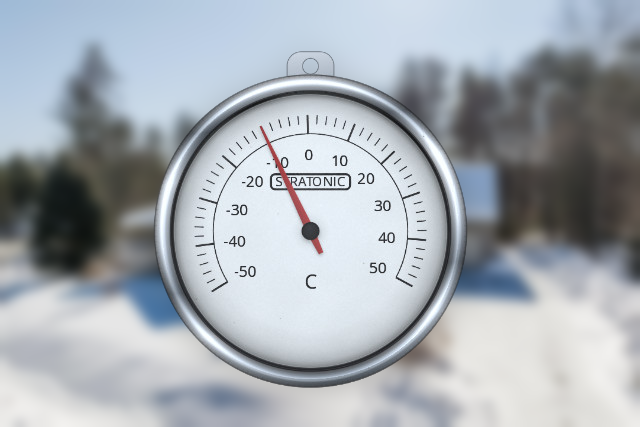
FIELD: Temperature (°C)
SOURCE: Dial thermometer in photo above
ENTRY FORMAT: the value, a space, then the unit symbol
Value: -10 °C
